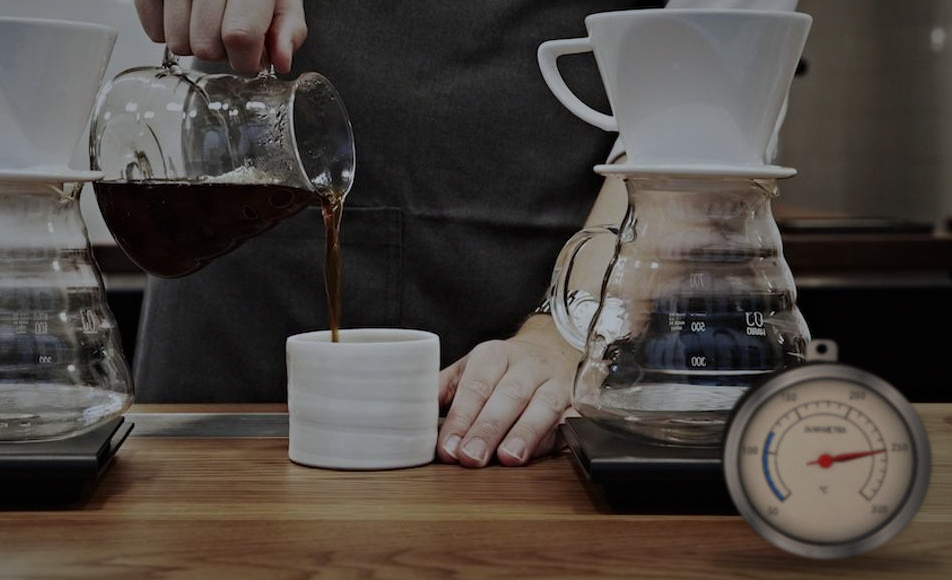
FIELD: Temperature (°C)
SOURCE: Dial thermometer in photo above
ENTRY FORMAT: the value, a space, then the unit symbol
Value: 250 °C
